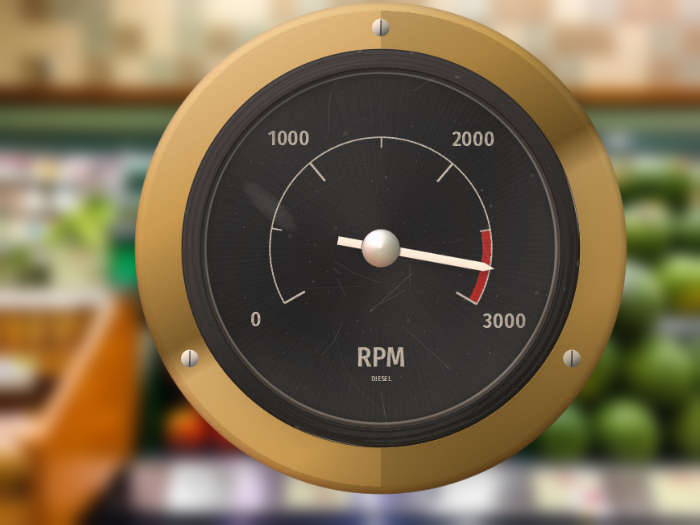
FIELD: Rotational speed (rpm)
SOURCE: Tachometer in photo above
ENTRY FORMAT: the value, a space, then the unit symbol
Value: 2750 rpm
